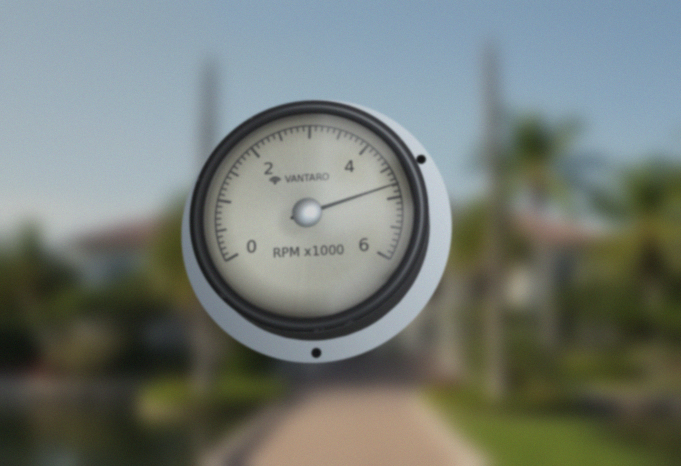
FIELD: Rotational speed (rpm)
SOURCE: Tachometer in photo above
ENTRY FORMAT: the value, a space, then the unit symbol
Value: 4800 rpm
